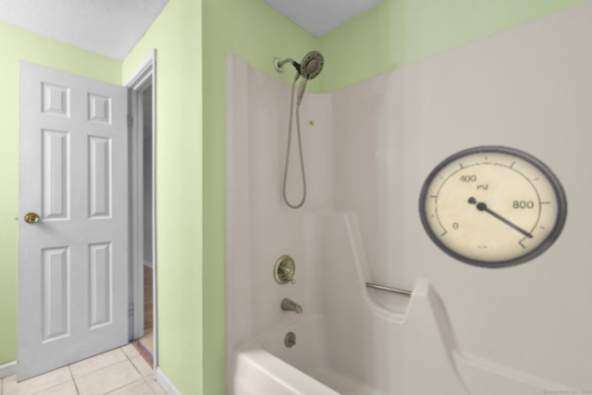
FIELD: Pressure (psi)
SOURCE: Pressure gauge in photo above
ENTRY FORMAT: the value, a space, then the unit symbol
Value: 950 psi
